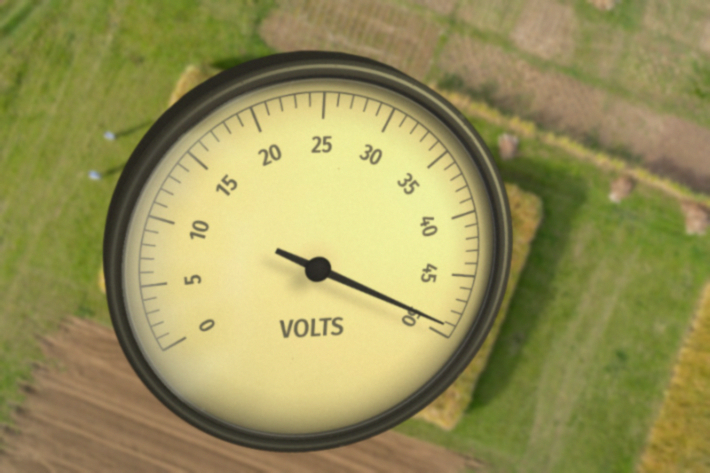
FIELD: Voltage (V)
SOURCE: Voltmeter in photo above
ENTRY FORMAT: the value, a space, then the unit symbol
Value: 49 V
